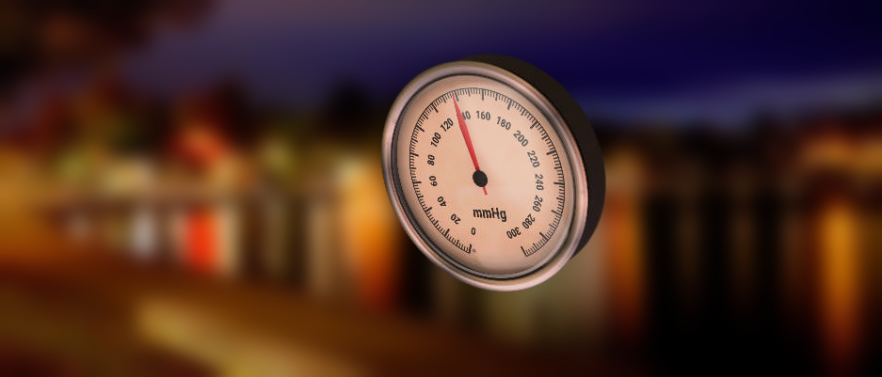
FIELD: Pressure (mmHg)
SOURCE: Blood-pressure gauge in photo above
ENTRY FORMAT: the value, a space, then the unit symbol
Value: 140 mmHg
